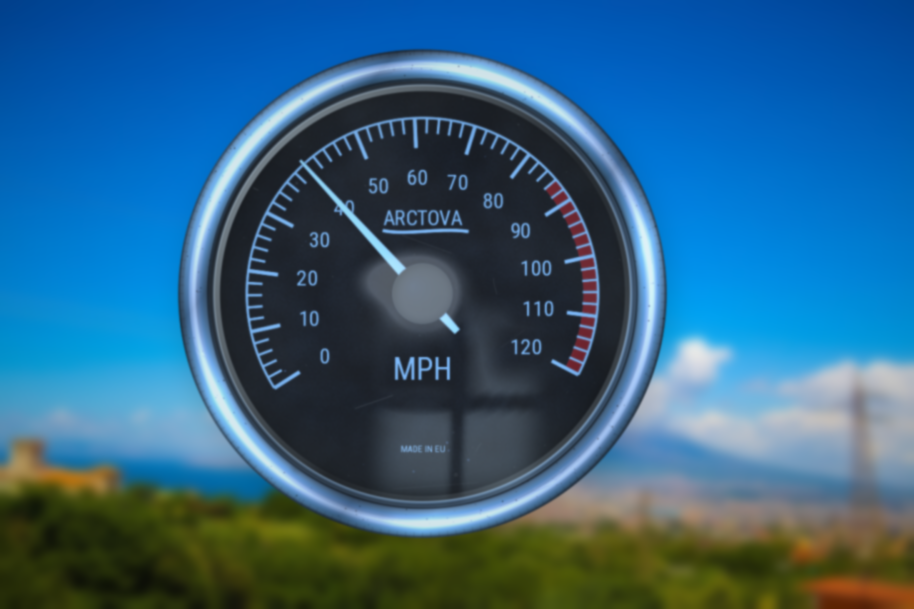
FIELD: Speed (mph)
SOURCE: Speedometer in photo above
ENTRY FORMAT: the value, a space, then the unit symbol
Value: 40 mph
